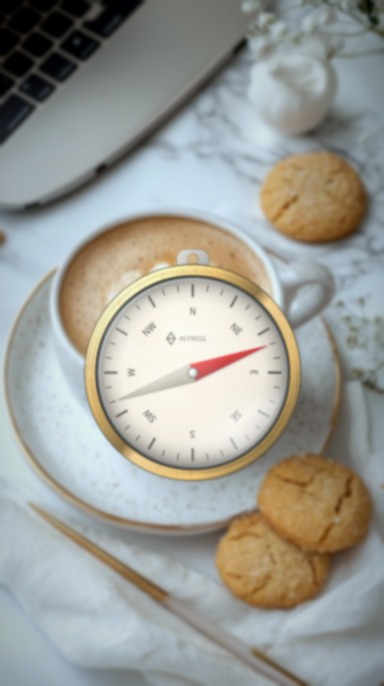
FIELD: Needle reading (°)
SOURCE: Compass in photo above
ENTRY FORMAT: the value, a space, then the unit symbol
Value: 70 °
